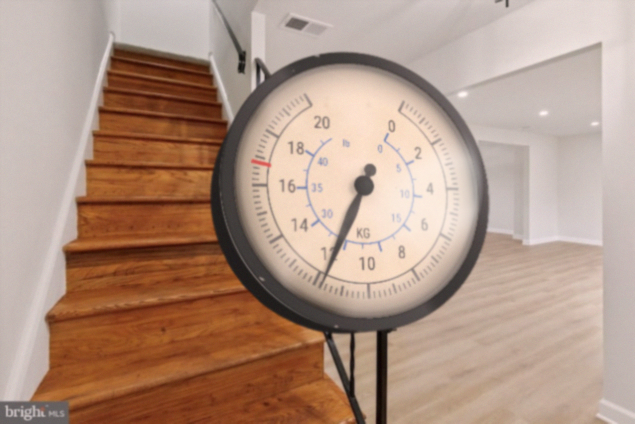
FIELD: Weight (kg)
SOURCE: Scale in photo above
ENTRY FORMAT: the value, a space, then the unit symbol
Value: 11.8 kg
